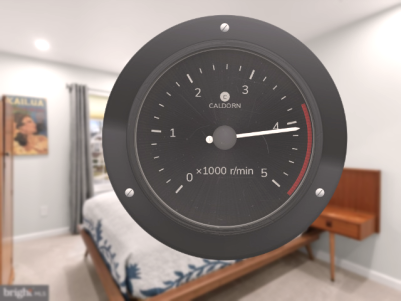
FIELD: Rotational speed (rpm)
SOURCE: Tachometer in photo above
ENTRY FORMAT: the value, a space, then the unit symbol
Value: 4100 rpm
